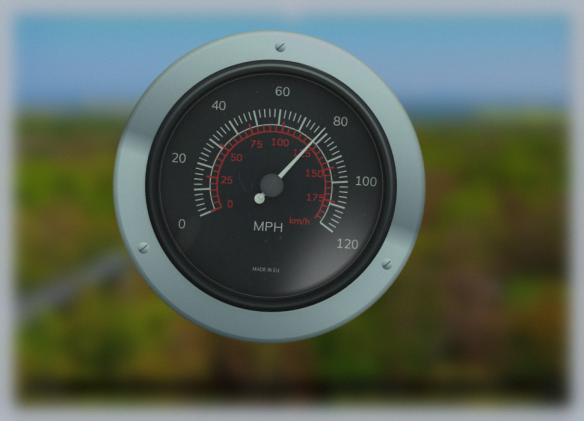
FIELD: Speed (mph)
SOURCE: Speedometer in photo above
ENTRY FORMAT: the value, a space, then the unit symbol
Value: 78 mph
